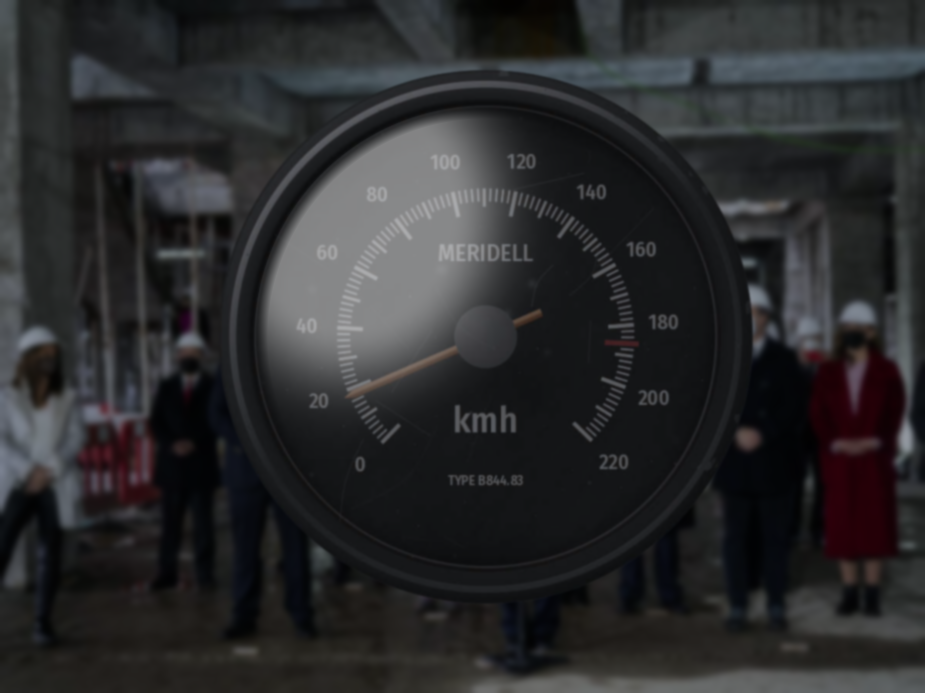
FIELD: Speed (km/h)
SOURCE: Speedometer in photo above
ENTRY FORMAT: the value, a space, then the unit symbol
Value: 18 km/h
